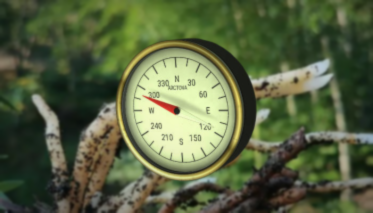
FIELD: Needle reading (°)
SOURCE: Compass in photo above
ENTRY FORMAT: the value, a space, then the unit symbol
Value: 292.5 °
